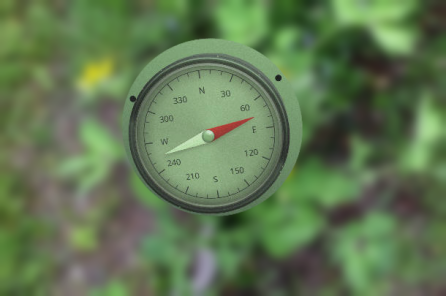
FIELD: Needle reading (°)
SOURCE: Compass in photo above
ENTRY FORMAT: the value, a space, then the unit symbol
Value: 75 °
